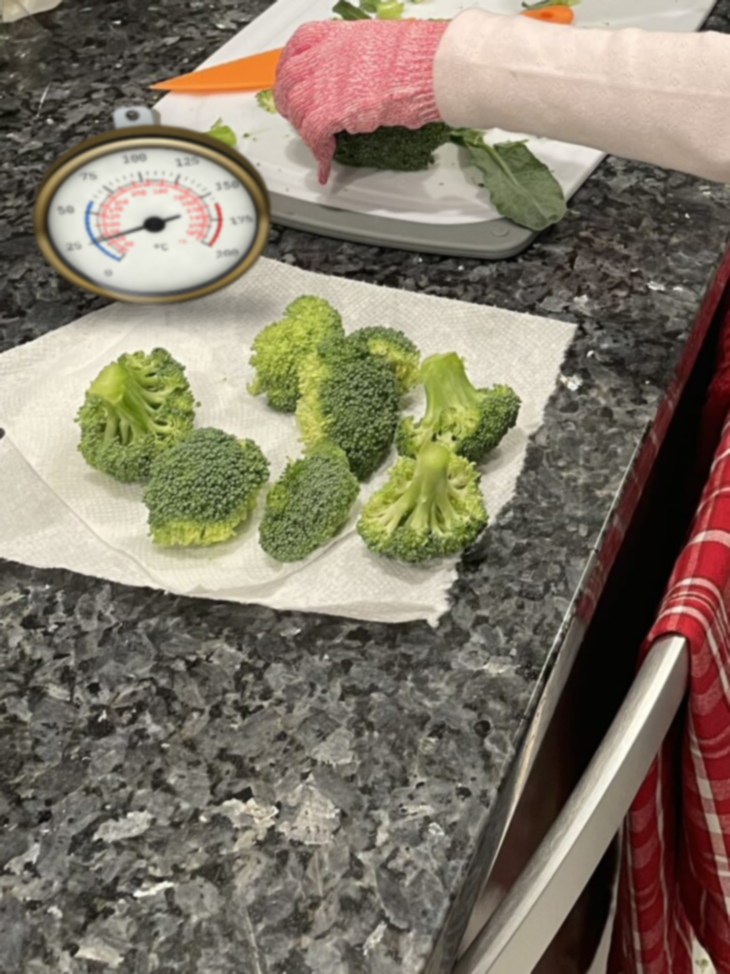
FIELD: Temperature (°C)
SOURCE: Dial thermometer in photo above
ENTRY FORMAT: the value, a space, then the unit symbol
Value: 25 °C
